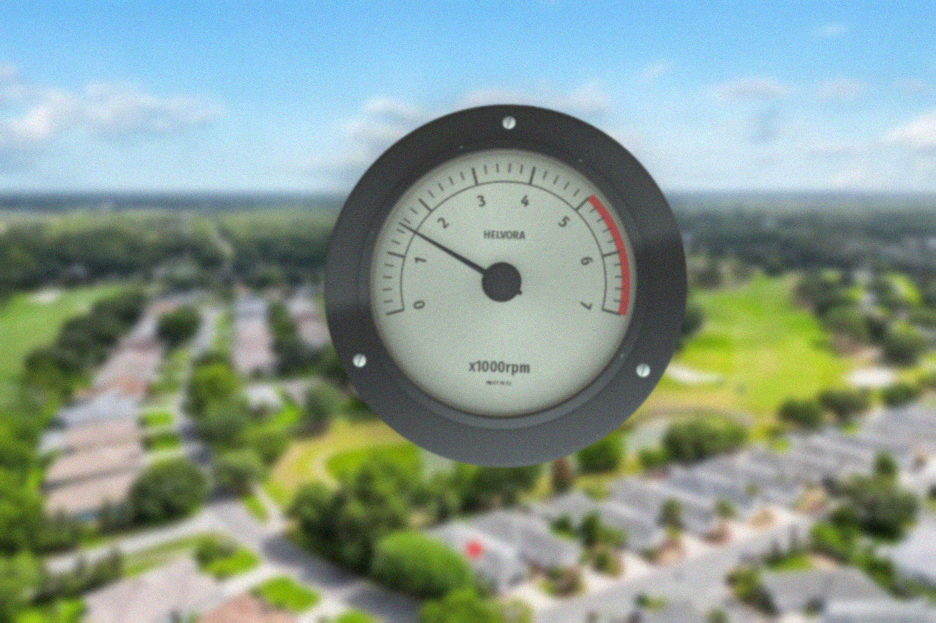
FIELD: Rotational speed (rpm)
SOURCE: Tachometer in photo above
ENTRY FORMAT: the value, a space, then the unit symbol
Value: 1500 rpm
